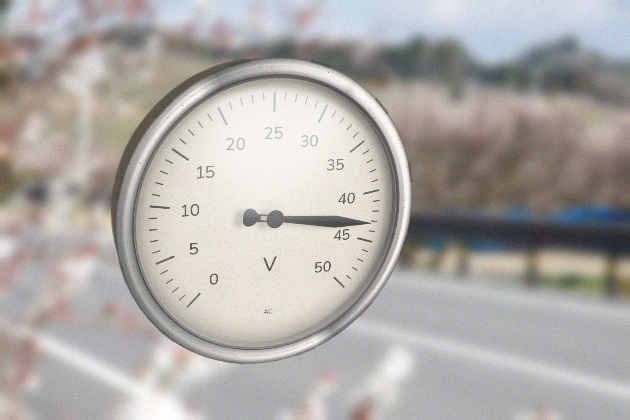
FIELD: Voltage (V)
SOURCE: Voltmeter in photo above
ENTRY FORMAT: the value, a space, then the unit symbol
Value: 43 V
